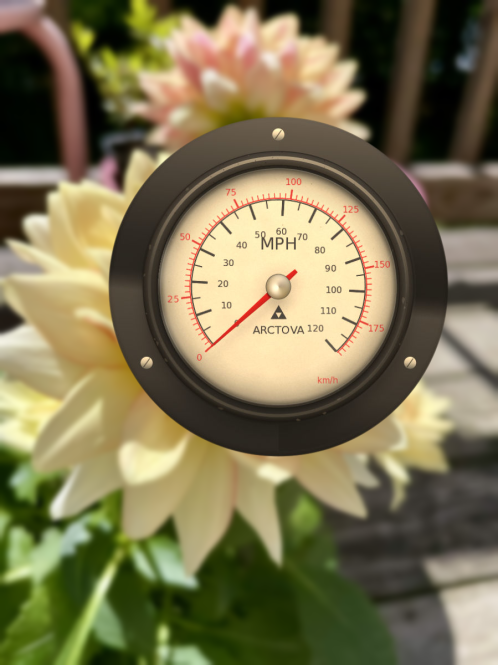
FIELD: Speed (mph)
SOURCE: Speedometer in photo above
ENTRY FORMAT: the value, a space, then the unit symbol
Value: 0 mph
